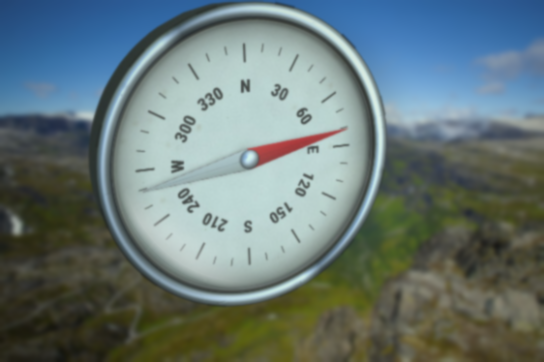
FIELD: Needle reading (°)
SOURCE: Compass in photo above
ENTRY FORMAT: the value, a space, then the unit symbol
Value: 80 °
